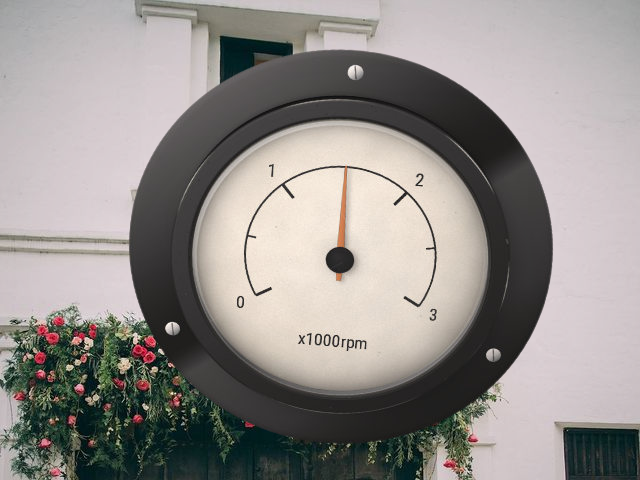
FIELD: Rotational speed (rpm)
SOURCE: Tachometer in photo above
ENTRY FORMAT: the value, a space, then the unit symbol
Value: 1500 rpm
